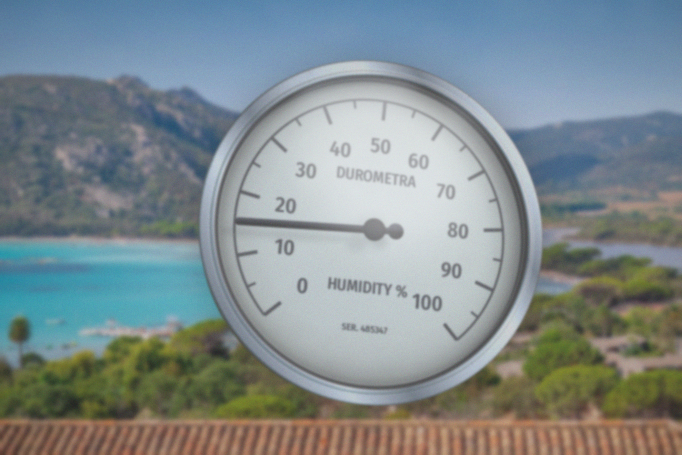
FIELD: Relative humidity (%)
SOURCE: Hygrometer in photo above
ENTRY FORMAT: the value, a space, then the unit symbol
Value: 15 %
